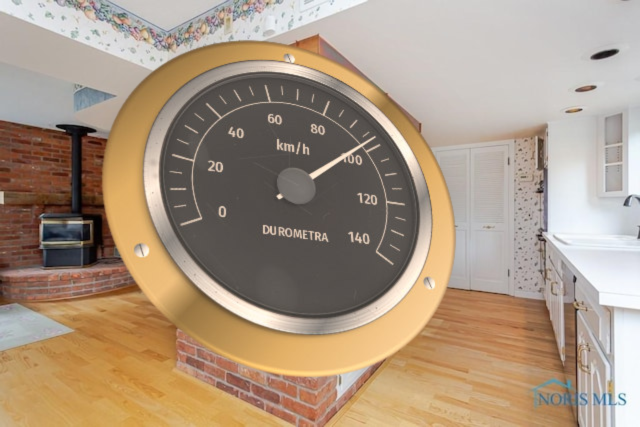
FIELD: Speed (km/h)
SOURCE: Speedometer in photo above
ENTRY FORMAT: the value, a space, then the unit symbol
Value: 97.5 km/h
